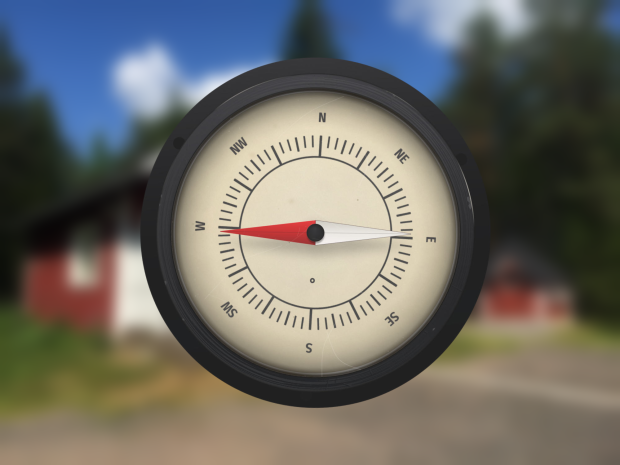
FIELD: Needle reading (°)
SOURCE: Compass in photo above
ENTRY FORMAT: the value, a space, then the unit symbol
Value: 267.5 °
